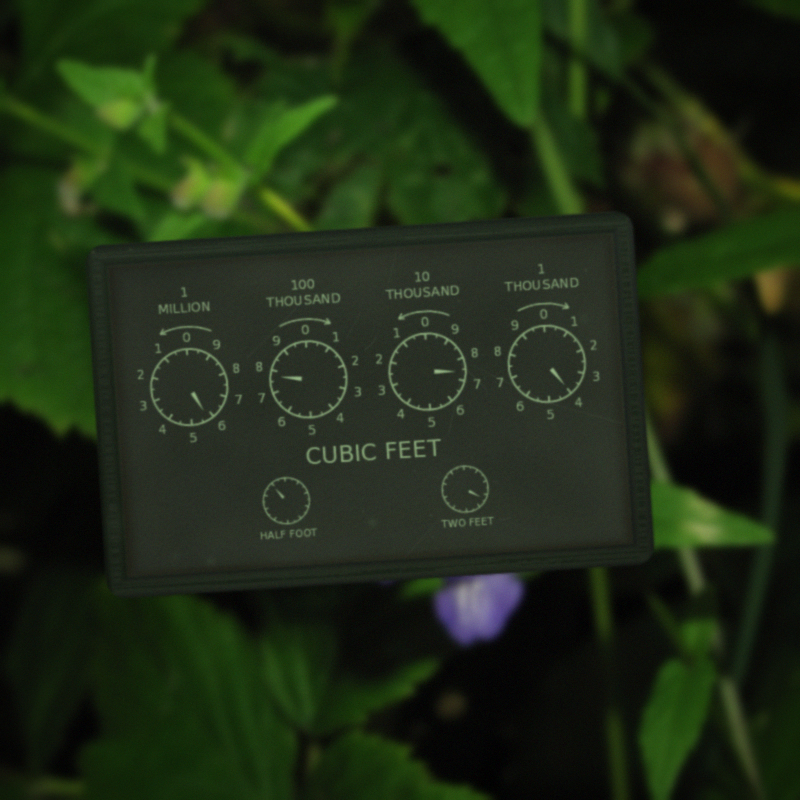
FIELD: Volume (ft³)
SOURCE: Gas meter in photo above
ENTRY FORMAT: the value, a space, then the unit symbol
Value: 577400 ft³
